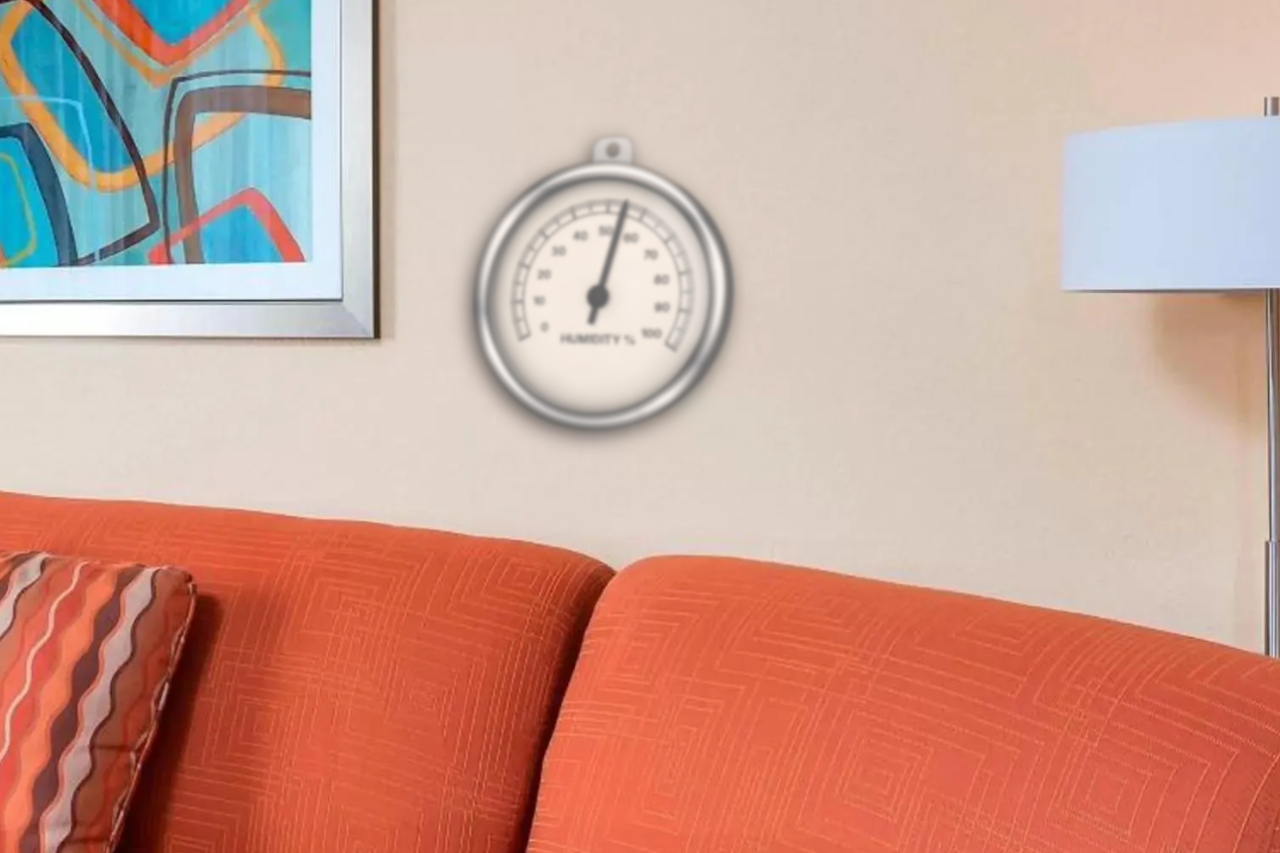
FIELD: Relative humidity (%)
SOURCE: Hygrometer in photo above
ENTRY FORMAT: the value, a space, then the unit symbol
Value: 55 %
